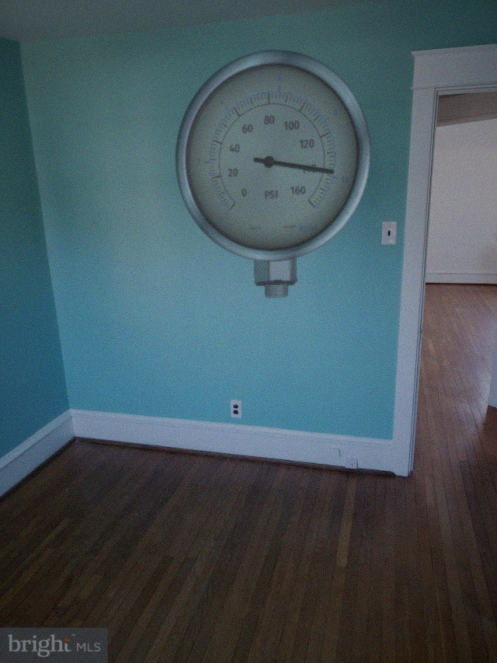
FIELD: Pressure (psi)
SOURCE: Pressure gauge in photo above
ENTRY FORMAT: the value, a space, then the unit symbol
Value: 140 psi
